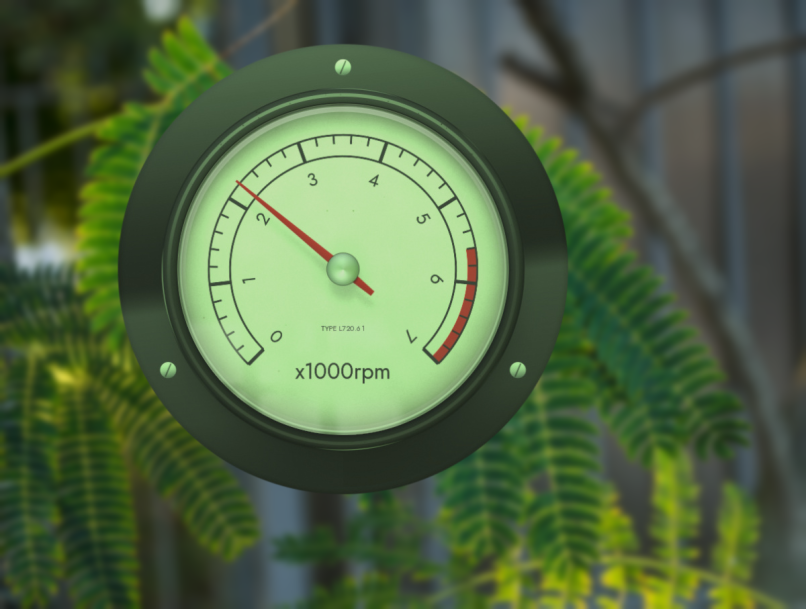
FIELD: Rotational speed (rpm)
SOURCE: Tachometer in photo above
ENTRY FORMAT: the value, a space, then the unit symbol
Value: 2200 rpm
